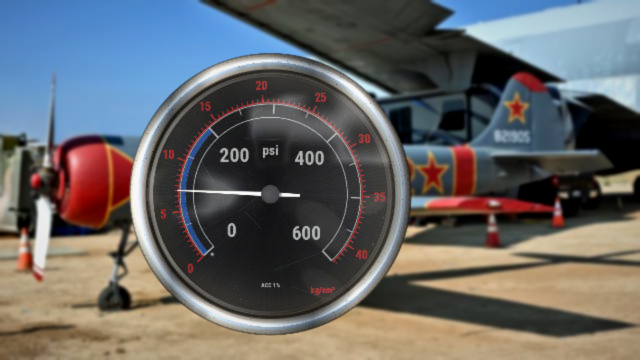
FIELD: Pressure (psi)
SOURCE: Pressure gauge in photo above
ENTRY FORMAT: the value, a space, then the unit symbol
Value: 100 psi
